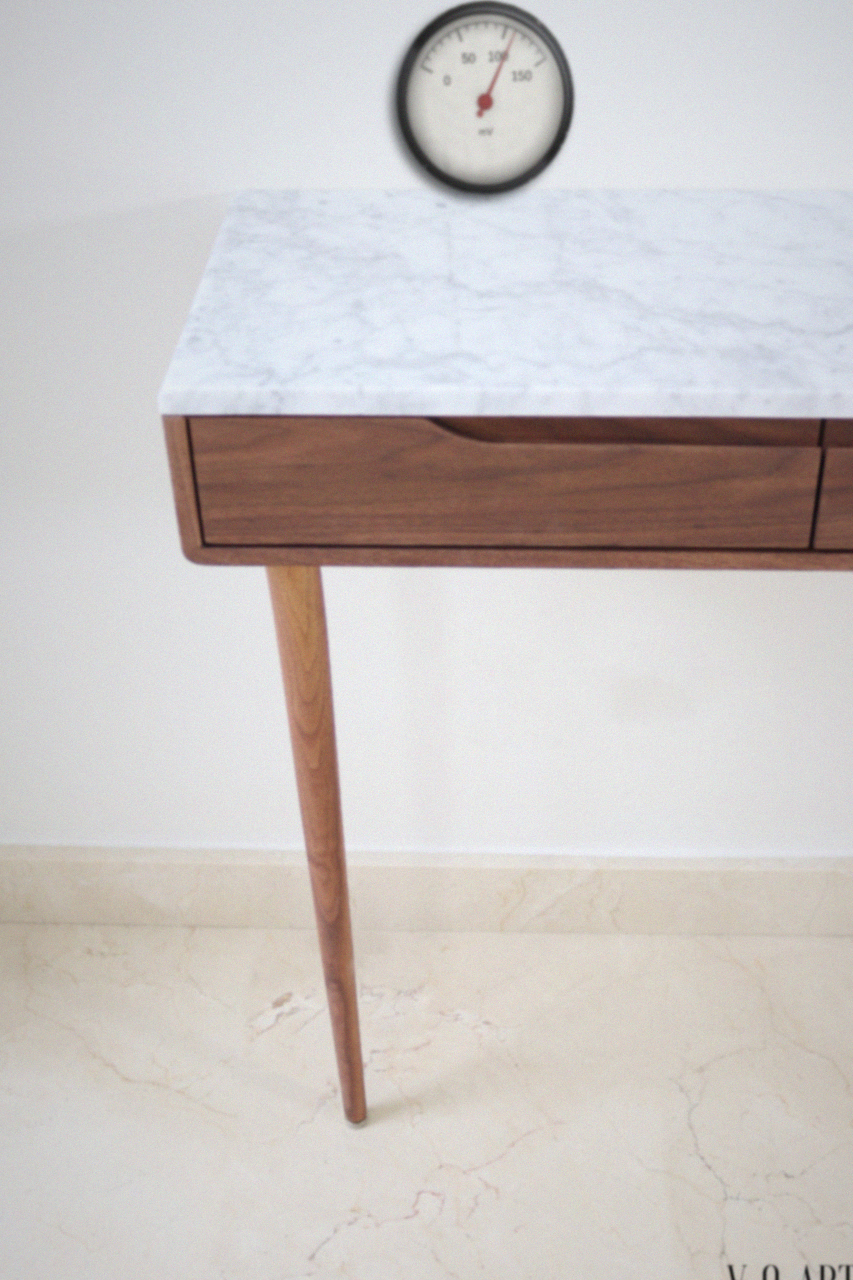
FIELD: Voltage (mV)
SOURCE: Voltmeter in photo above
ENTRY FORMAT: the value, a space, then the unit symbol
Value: 110 mV
